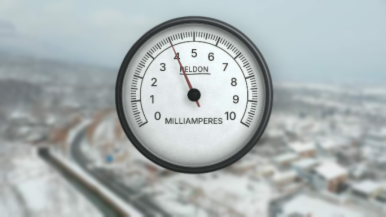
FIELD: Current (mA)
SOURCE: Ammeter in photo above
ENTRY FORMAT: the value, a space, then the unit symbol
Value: 4 mA
